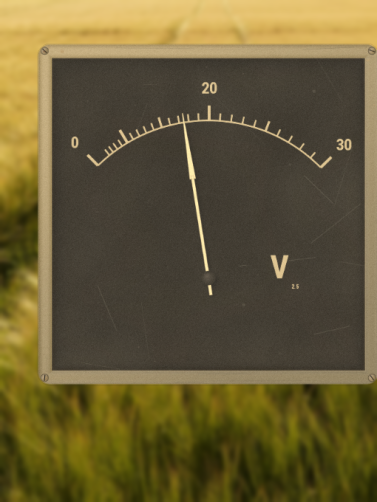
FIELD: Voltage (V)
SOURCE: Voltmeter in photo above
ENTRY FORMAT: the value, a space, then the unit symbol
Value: 17.5 V
